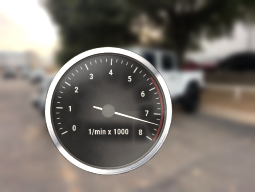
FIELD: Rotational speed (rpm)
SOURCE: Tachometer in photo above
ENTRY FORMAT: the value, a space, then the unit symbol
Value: 7400 rpm
